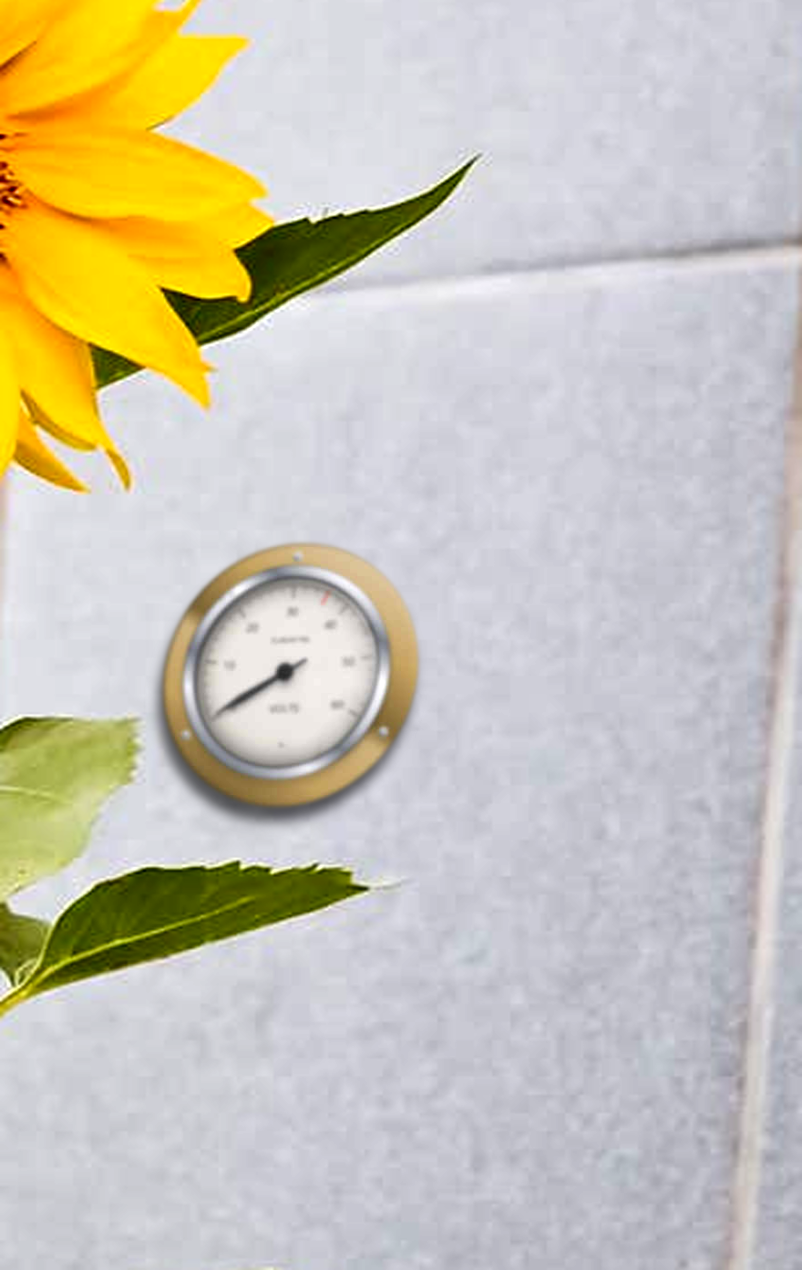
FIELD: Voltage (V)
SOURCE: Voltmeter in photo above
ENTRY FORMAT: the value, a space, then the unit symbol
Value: 0 V
